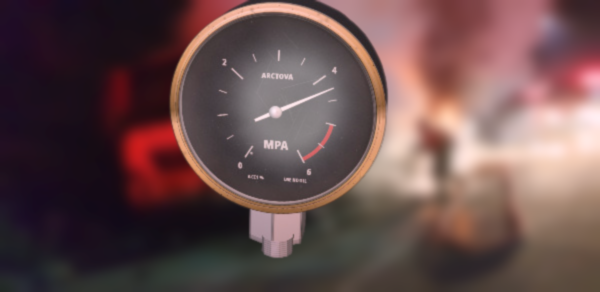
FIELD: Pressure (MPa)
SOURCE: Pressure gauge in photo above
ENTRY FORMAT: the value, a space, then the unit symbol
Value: 4.25 MPa
